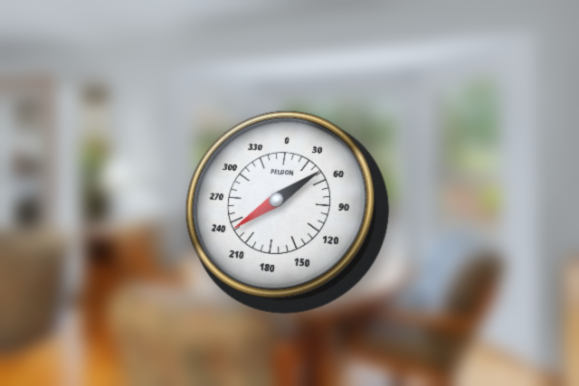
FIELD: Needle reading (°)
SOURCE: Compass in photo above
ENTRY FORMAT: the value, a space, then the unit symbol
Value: 230 °
